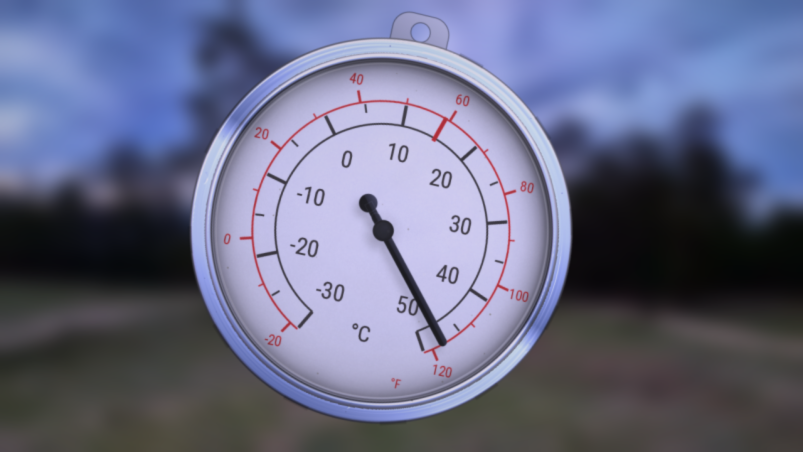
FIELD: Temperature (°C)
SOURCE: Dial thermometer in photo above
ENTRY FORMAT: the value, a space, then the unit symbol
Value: 47.5 °C
